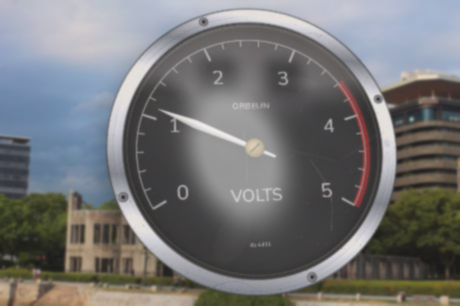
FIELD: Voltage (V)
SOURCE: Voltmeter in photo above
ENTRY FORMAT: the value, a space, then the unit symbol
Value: 1.1 V
